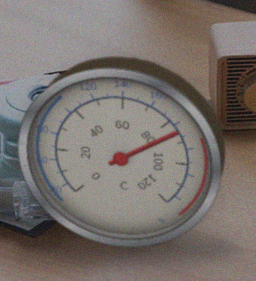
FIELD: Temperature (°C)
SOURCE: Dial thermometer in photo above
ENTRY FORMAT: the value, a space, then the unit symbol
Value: 85 °C
